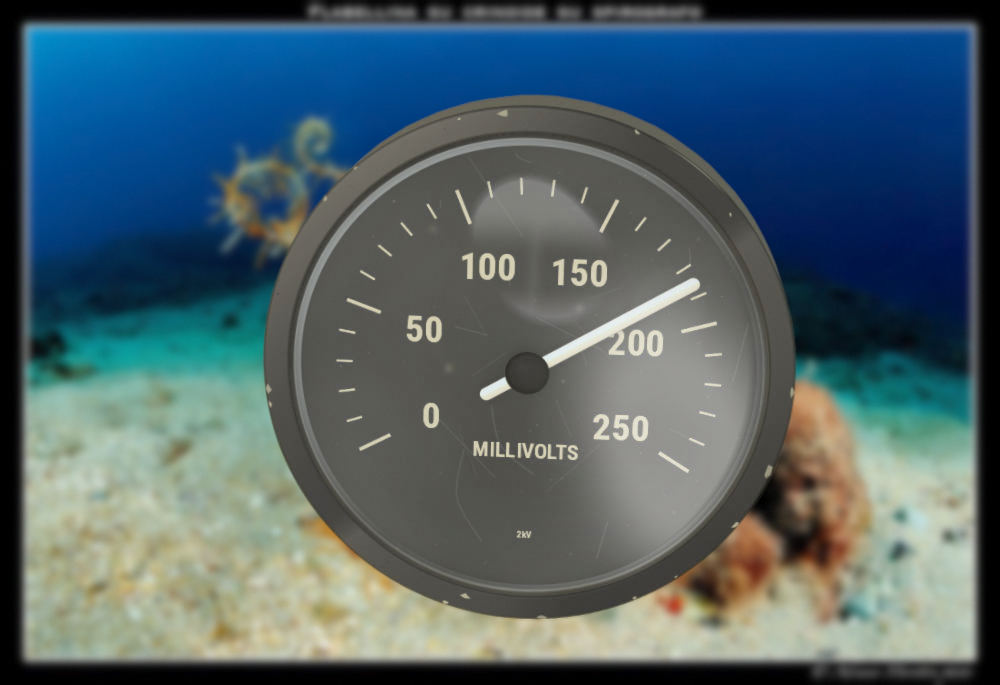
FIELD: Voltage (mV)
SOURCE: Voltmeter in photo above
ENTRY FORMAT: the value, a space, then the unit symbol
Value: 185 mV
